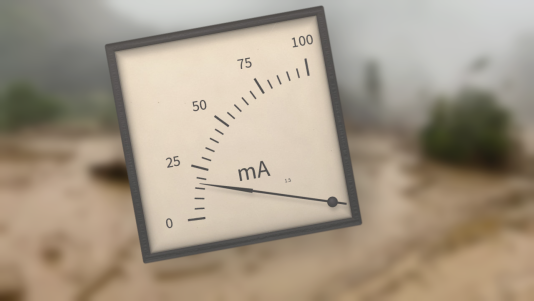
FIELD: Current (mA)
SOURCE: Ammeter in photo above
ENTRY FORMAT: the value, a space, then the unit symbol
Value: 17.5 mA
